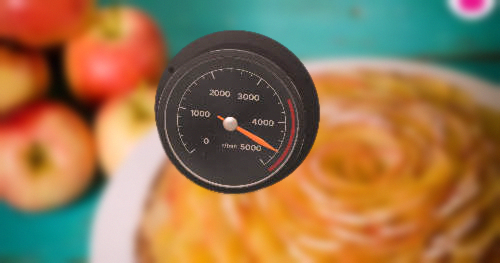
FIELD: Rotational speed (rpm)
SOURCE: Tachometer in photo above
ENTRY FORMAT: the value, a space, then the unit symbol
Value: 4600 rpm
